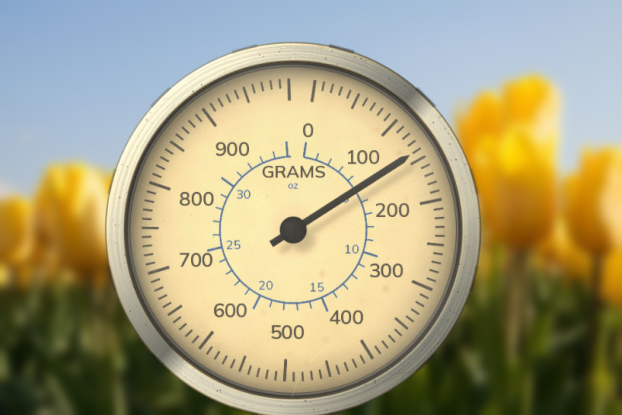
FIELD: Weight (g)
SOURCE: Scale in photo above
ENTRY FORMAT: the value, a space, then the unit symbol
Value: 140 g
